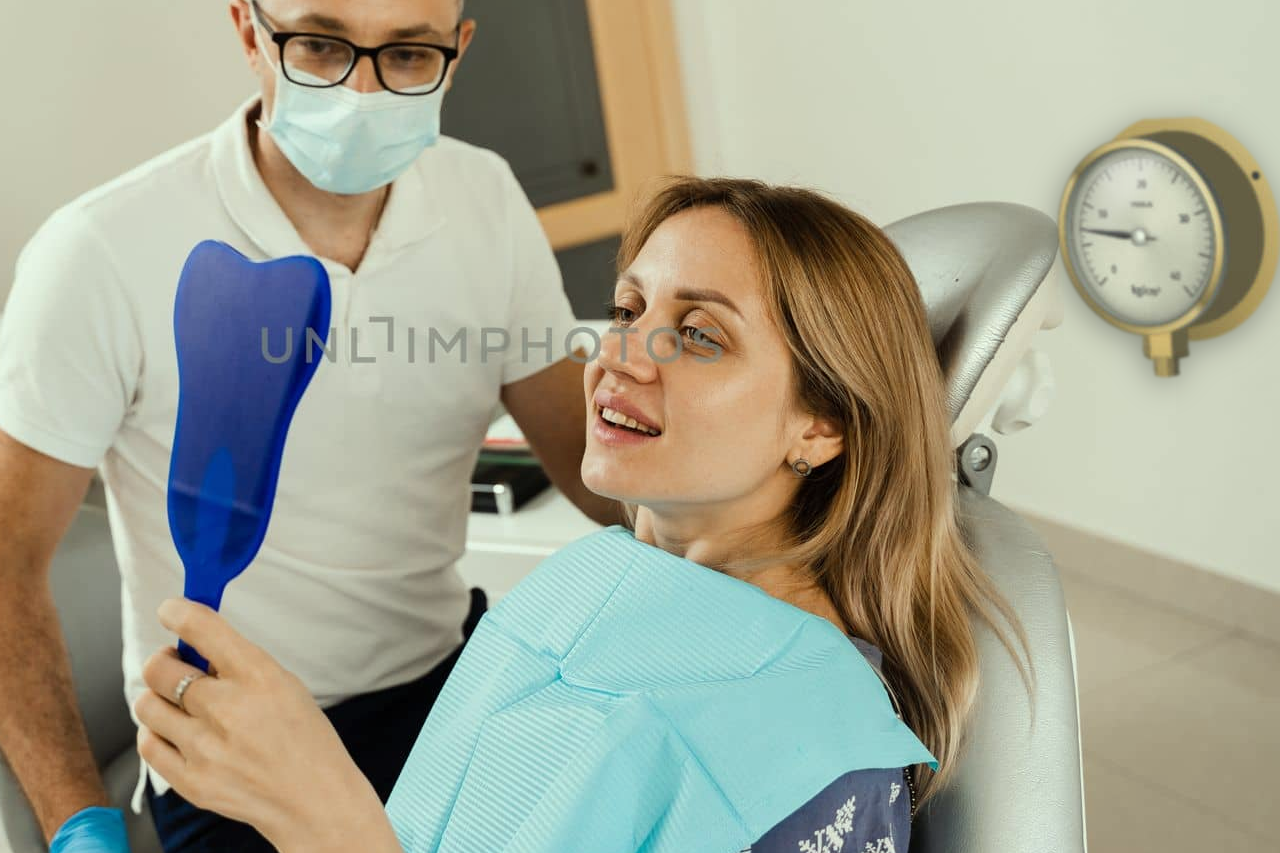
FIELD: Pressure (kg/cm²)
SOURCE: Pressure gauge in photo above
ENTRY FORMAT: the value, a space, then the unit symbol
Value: 7 kg/cm²
